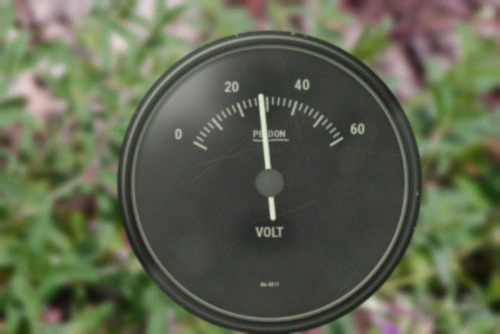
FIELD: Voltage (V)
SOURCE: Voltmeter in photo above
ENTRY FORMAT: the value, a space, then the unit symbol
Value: 28 V
